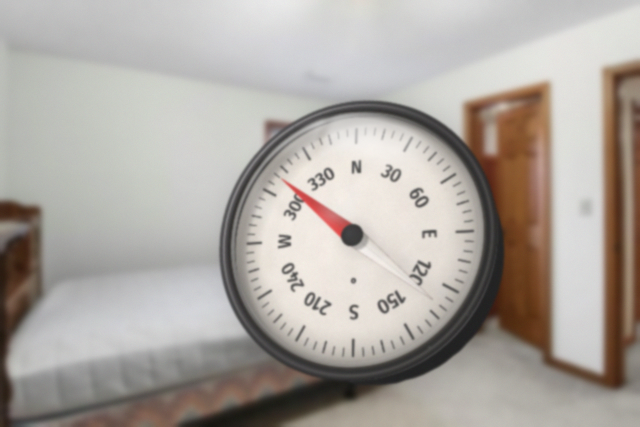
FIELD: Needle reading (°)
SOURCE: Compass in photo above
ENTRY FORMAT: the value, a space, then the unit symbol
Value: 310 °
